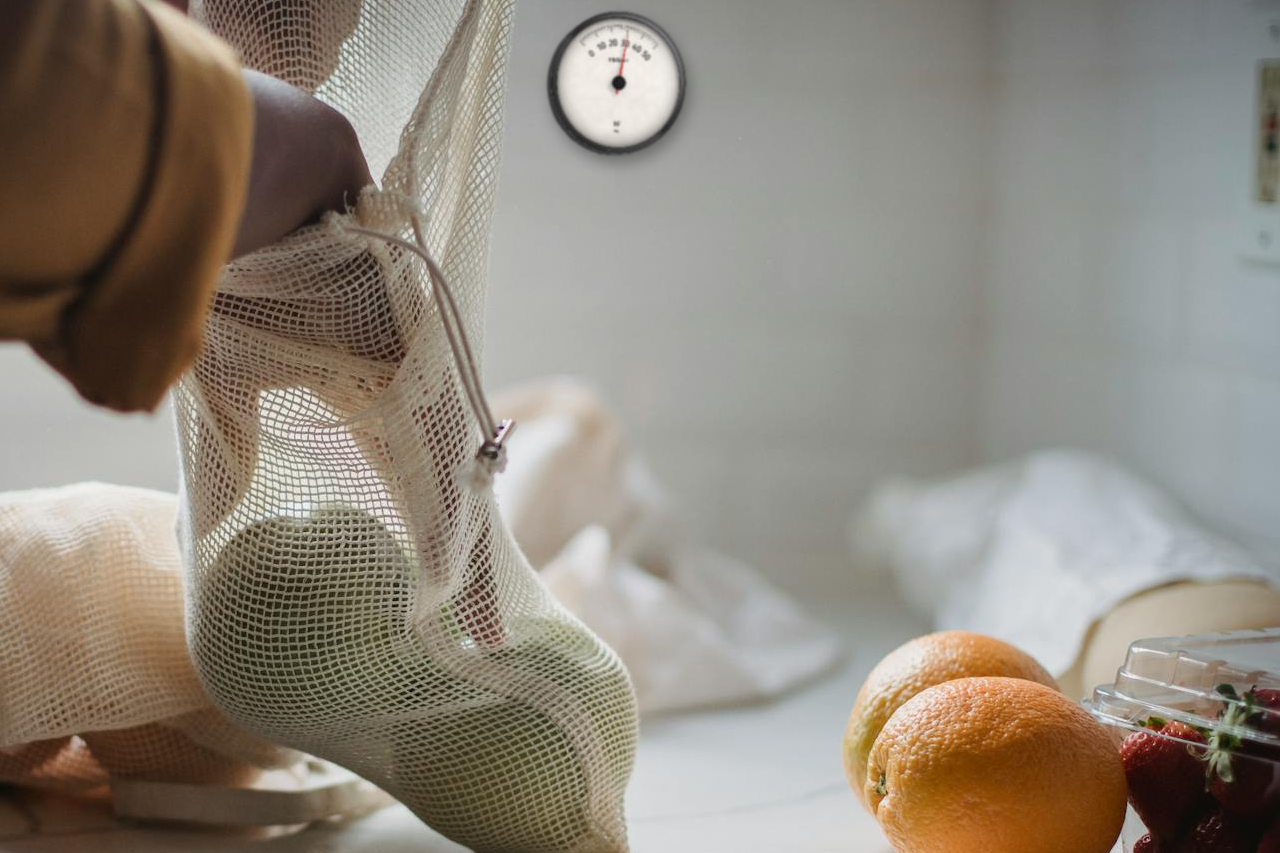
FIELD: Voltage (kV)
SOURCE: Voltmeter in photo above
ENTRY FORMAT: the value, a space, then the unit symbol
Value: 30 kV
